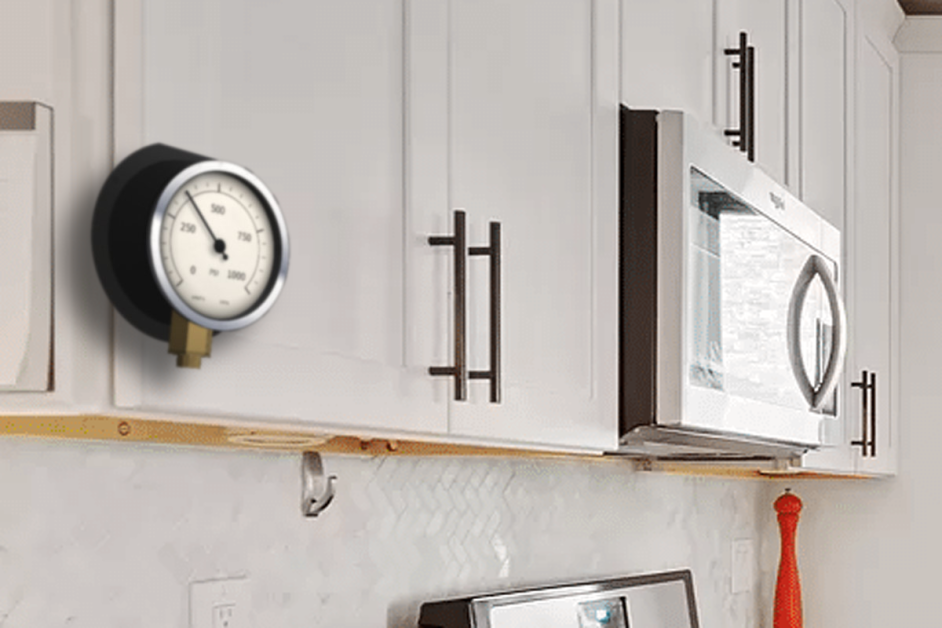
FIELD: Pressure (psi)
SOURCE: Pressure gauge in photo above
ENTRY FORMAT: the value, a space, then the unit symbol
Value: 350 psi
